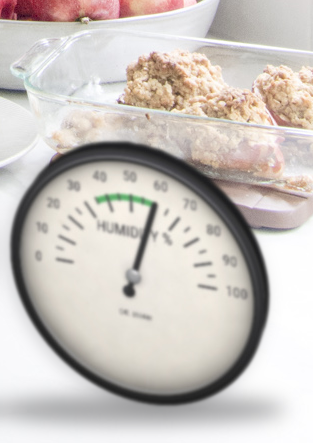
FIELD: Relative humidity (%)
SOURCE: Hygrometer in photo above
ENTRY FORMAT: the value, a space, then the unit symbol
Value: 60 %
